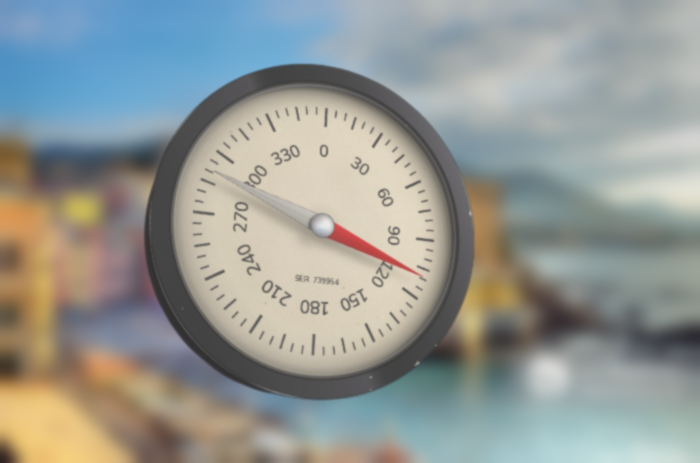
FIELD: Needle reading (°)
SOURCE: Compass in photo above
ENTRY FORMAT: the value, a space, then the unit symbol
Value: 110 °
